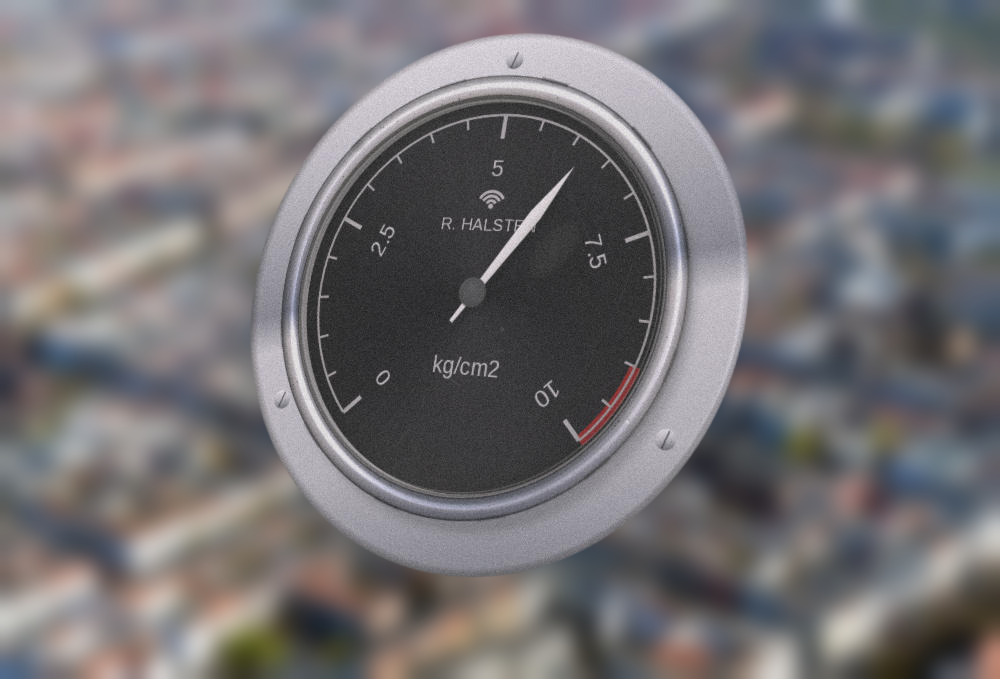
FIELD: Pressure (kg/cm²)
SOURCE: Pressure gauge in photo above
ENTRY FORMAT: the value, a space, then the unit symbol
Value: 6.25 kg/cm²
